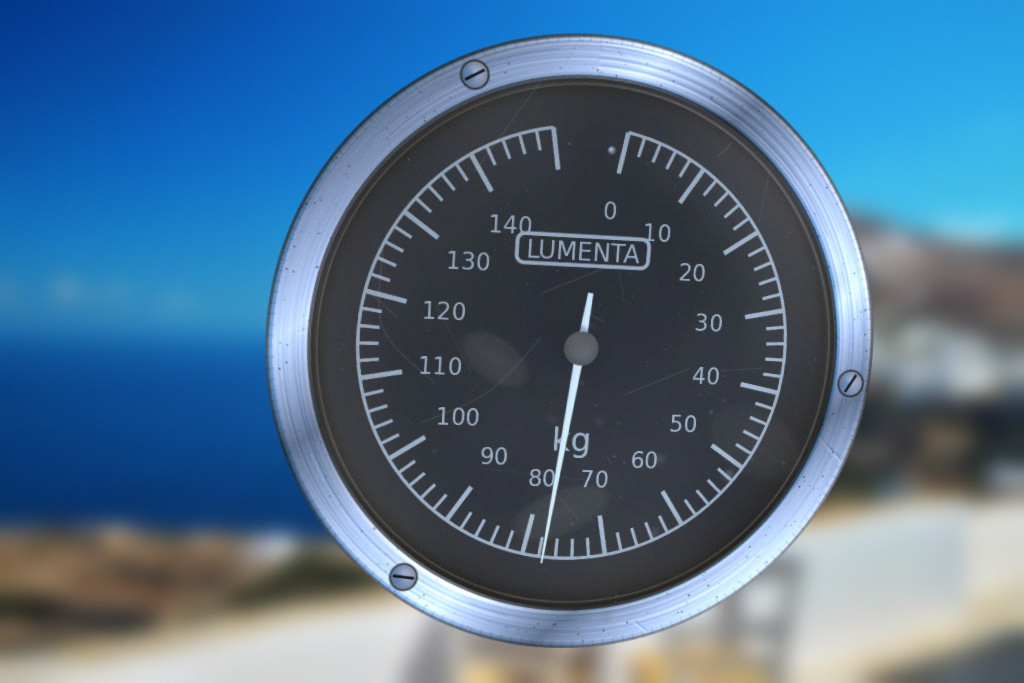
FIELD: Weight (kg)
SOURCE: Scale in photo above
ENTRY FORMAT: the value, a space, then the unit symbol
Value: 78 kg
